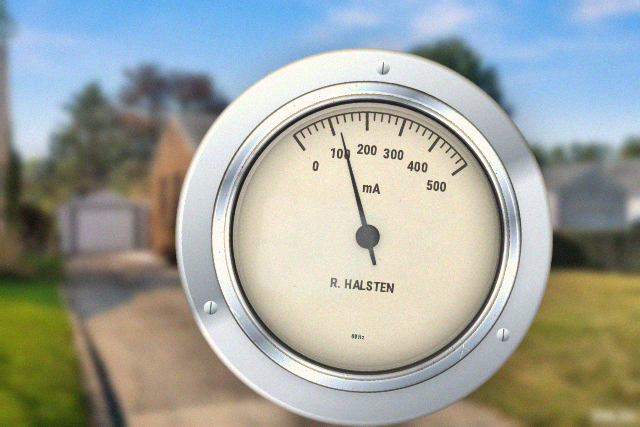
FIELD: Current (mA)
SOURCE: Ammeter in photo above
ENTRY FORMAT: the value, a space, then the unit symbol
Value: 120 mA
